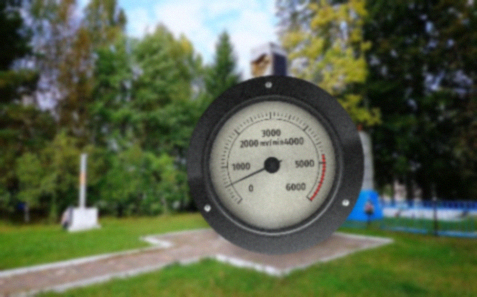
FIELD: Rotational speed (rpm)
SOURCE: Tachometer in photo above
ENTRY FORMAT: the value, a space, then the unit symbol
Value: 500 rpm
